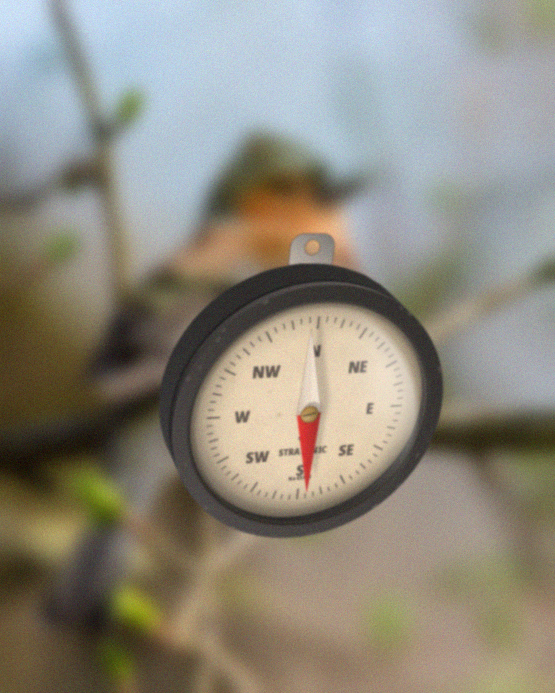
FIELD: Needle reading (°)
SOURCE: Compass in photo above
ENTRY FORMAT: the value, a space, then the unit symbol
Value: 175 °
